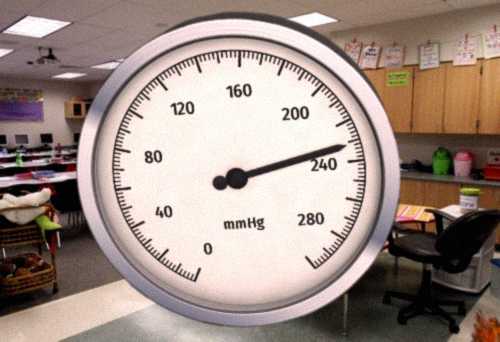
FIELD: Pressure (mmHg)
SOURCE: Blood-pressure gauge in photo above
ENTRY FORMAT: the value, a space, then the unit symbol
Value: 230 mmHg
